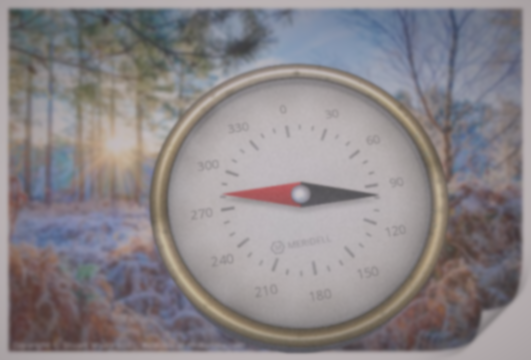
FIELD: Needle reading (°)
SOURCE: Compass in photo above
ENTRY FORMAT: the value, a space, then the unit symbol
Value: 280 °
